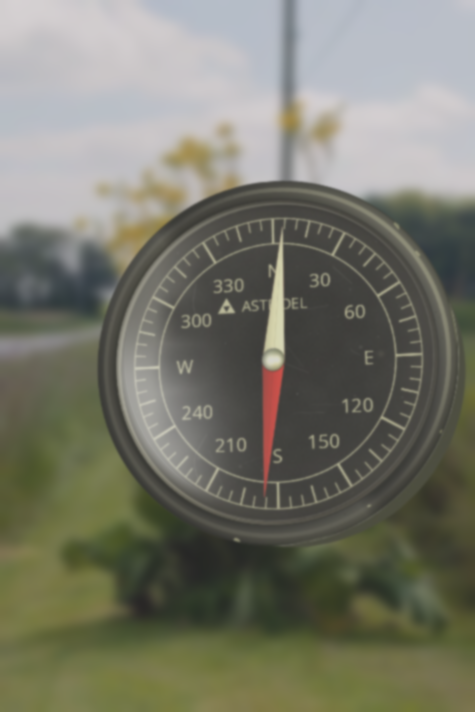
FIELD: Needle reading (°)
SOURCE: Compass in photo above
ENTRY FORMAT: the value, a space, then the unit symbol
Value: 185 °
